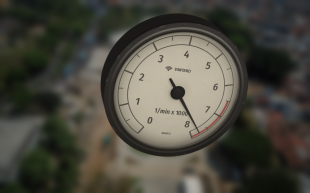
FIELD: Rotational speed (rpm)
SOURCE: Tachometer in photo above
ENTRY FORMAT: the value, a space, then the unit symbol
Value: 7750 rpm
